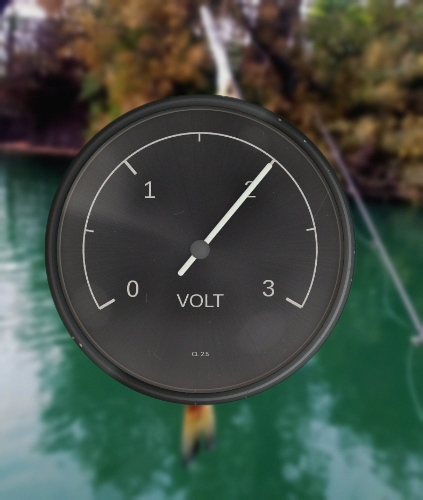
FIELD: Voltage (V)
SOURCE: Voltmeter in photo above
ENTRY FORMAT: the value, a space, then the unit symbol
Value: 2 V
